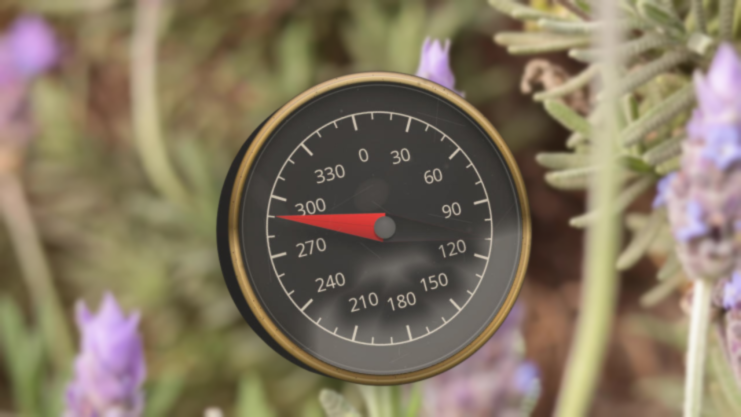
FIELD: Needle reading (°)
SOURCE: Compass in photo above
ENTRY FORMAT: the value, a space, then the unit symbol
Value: 290 °
